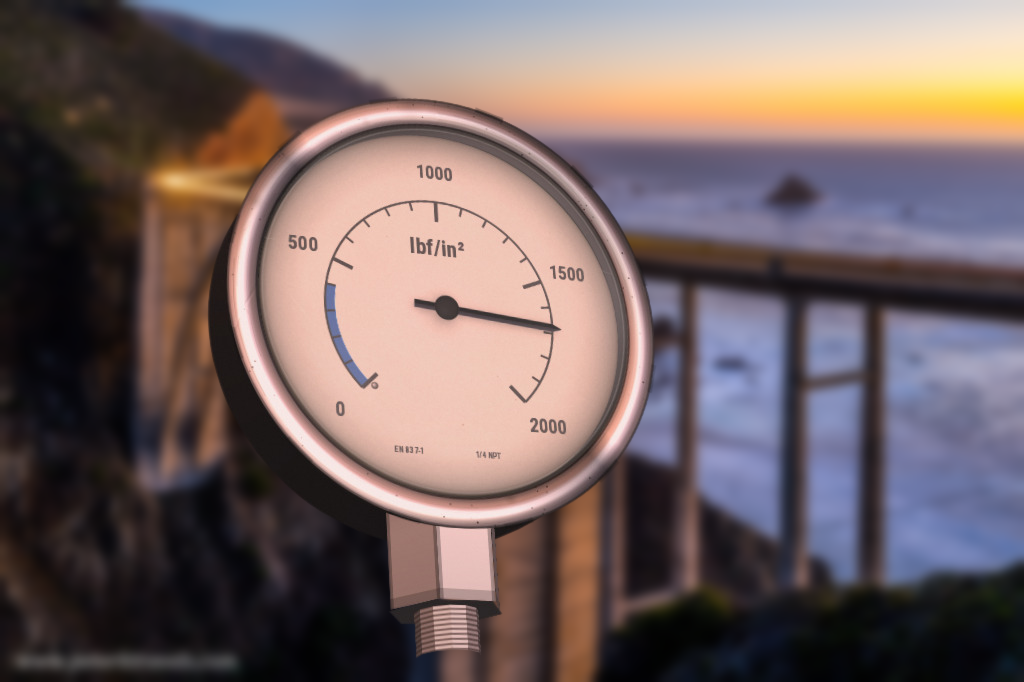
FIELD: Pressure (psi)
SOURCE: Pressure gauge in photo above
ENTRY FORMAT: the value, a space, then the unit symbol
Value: 1700 psi
